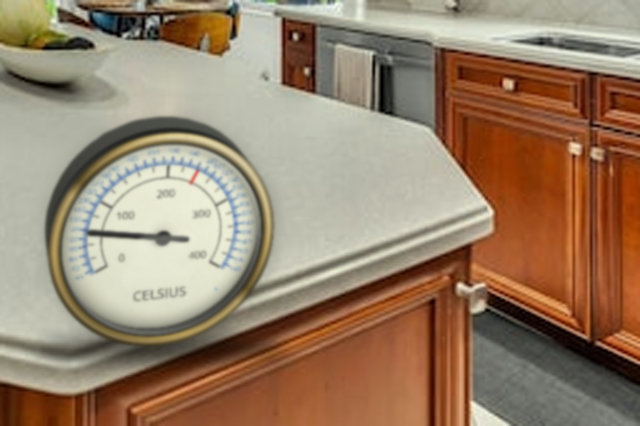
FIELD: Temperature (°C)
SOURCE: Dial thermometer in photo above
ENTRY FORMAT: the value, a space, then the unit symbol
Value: 60 °C
